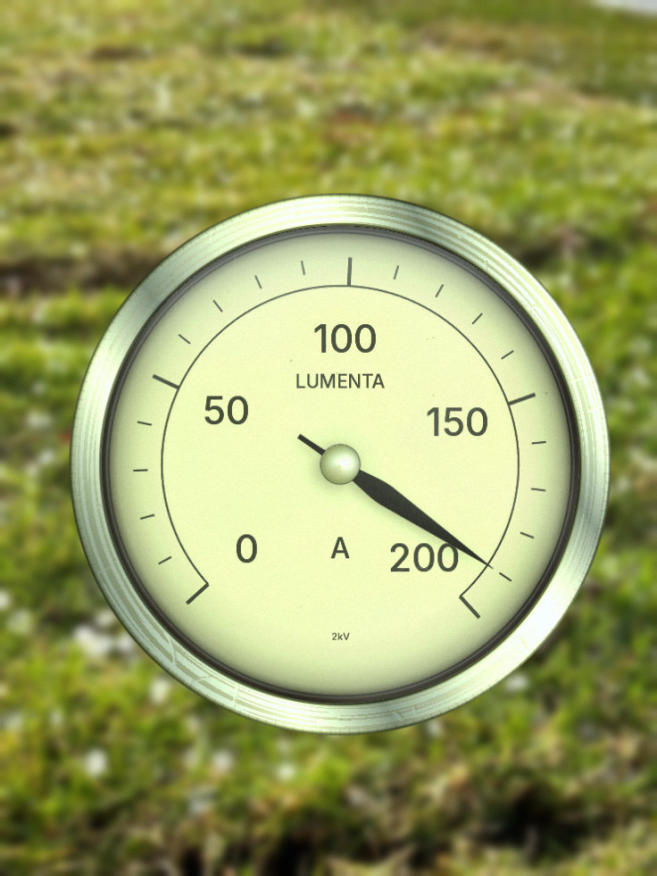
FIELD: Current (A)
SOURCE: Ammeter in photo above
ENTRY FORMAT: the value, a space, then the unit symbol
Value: 190 A
